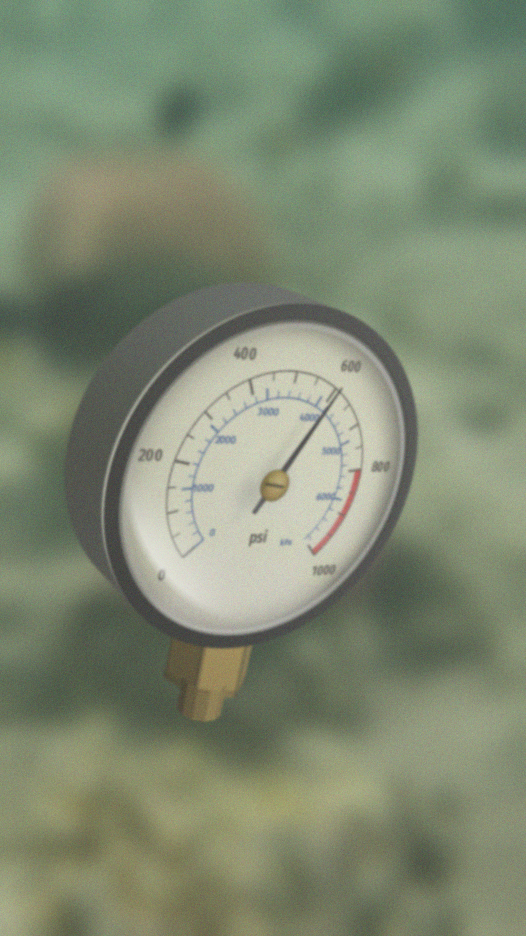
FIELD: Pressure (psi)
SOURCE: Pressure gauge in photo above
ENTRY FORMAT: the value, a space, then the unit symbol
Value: 600 psi
